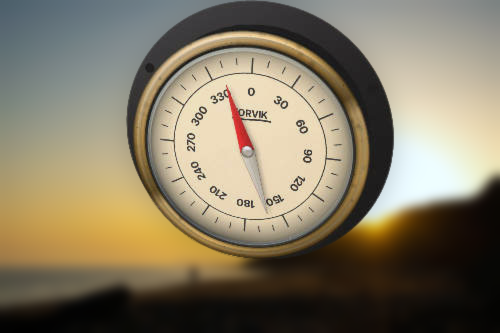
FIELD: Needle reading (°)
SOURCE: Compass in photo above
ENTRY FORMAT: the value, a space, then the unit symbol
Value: 340 °
